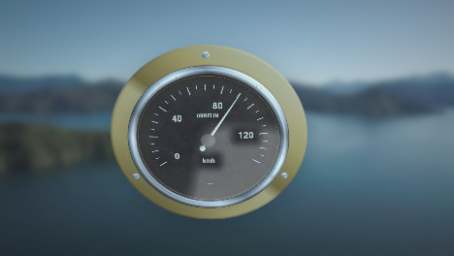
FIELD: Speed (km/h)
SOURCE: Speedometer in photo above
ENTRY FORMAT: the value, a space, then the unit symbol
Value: 90 km/h
